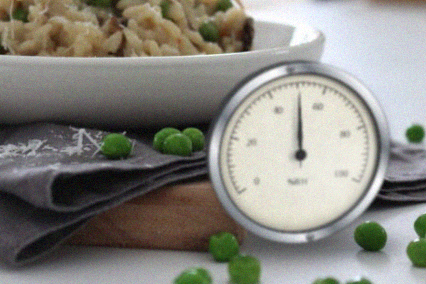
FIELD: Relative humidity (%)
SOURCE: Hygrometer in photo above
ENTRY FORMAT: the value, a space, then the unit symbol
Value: 50 %
